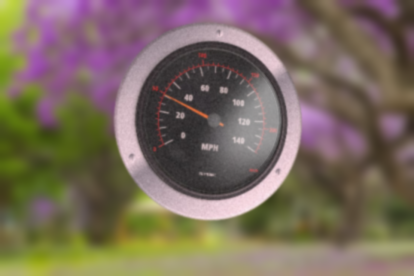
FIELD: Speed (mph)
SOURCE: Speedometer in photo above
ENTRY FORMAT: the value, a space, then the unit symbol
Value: 30 mph
